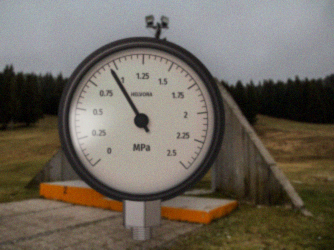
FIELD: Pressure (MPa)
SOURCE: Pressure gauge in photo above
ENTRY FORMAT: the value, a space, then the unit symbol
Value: 0.95 MPa
